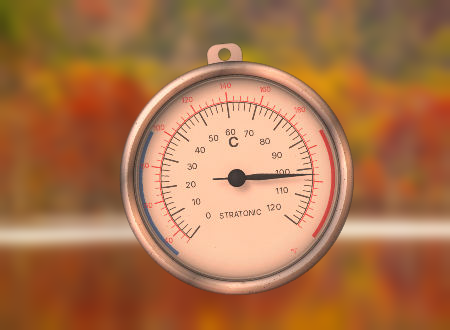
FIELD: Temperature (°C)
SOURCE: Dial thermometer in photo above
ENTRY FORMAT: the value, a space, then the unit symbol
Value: 102 °C
